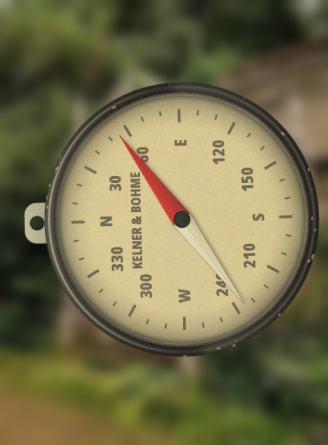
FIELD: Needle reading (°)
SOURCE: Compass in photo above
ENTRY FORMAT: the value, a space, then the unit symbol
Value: 55 °
